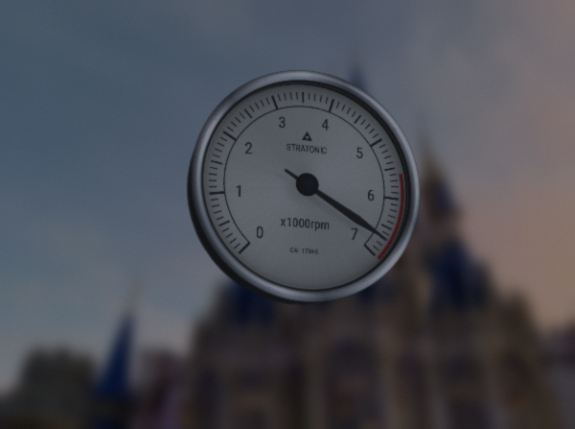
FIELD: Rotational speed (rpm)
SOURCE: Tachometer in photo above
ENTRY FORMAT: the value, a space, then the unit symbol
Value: 6700 rpm
